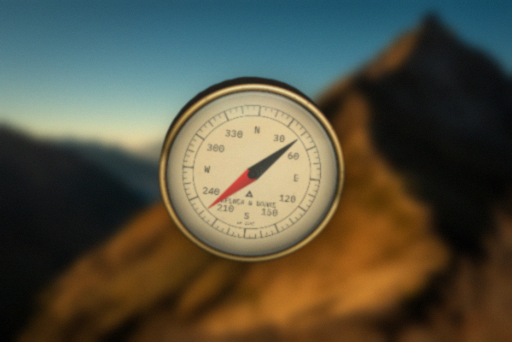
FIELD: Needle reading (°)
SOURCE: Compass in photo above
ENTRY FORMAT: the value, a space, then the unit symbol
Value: 225 °
